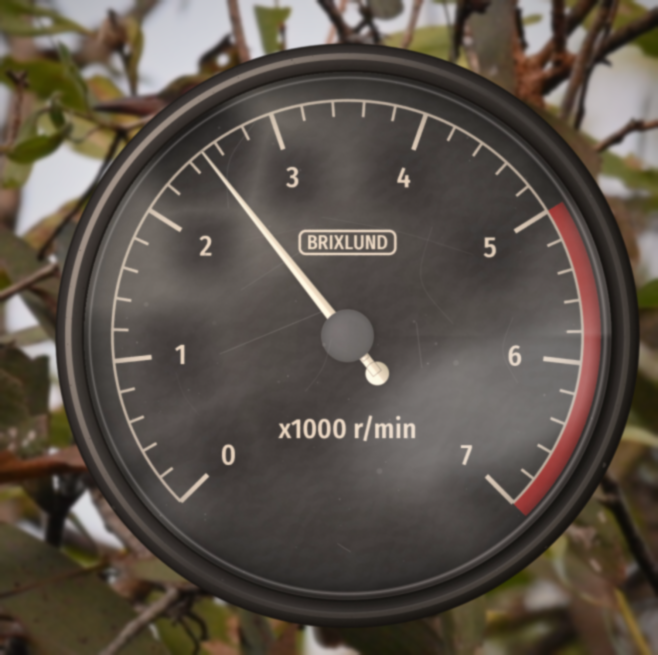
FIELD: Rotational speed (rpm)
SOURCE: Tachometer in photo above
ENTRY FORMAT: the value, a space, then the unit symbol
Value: 2500 rpm
